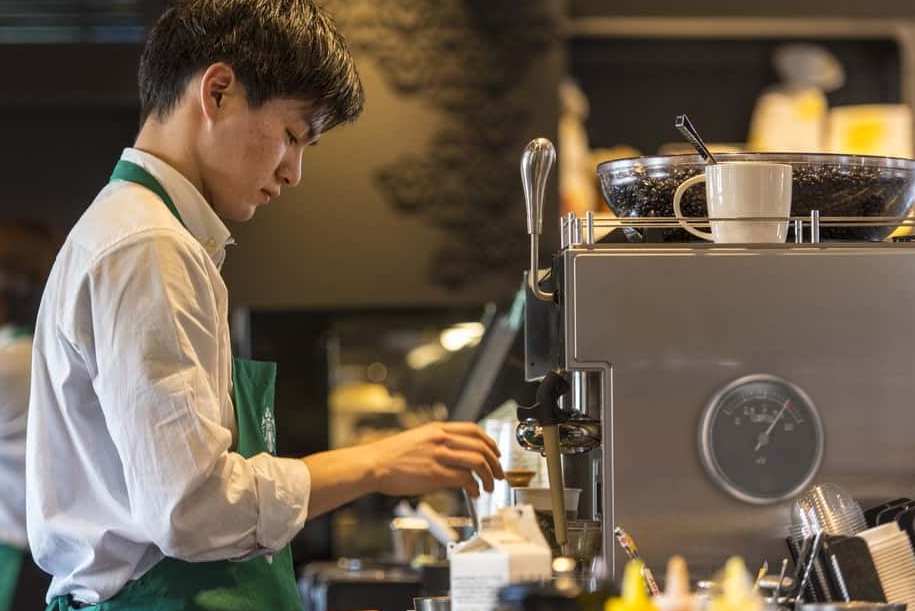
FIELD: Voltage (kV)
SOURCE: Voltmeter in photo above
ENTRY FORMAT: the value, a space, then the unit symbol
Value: 7.5 kV
